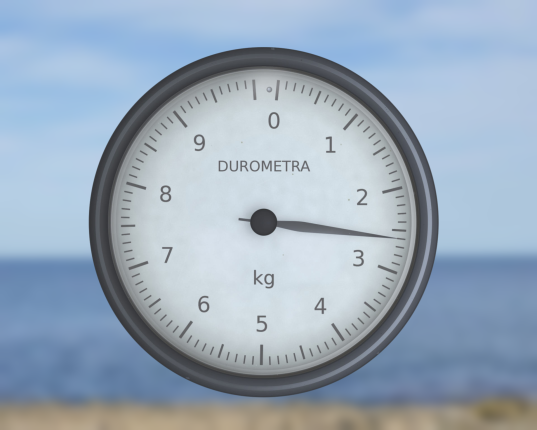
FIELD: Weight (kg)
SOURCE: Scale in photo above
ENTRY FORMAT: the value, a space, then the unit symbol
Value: 2.6 kg
